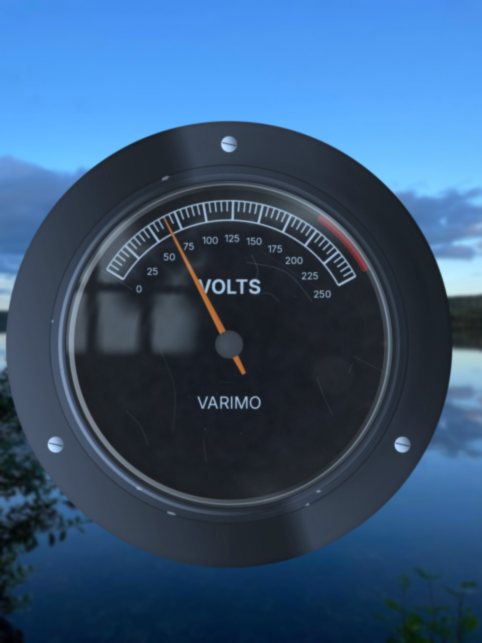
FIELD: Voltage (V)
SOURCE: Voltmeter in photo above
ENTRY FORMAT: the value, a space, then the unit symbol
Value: 65 V
